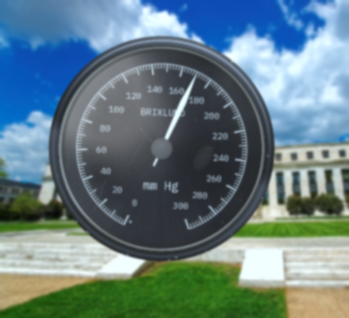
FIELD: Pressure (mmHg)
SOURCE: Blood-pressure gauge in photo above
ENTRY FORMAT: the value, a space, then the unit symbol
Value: 170 mmHg
